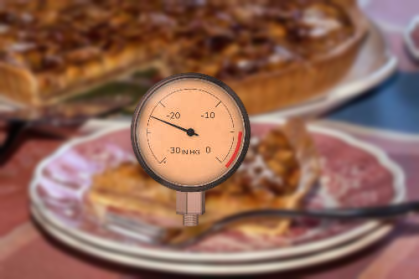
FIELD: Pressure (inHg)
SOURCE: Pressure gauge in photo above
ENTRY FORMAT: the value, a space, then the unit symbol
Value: -22.5 inHg
